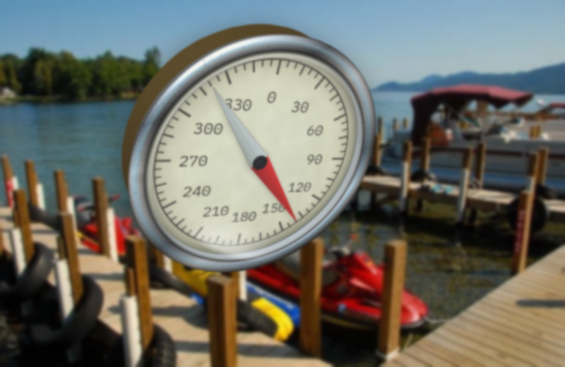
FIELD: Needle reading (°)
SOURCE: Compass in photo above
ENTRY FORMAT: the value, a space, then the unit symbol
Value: 140 °
